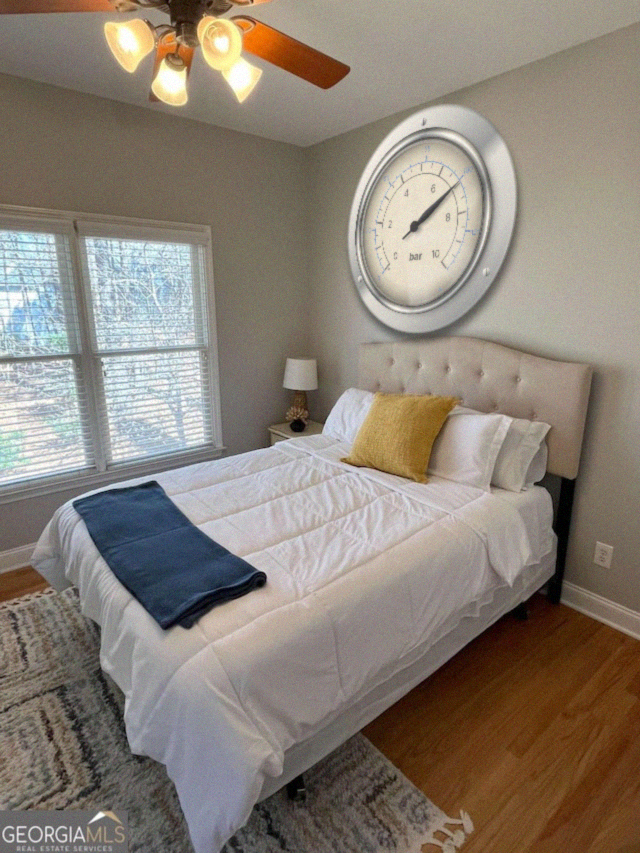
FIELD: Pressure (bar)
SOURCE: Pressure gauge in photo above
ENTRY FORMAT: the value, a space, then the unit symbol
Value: 7 bar
